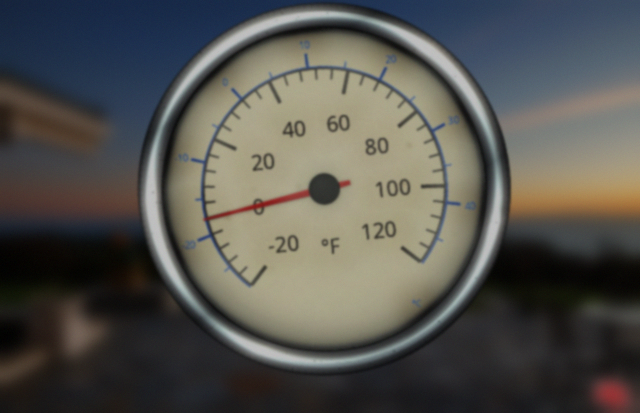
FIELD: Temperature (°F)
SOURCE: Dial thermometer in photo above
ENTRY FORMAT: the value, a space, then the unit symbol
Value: 0 °F
